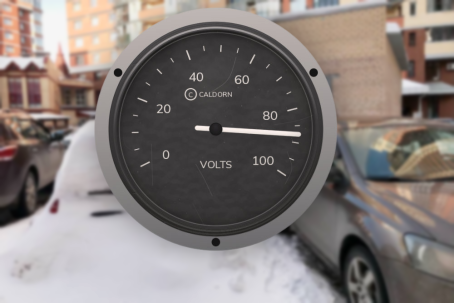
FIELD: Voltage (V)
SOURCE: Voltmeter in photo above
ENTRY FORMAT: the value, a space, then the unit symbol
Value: 87.5 V
